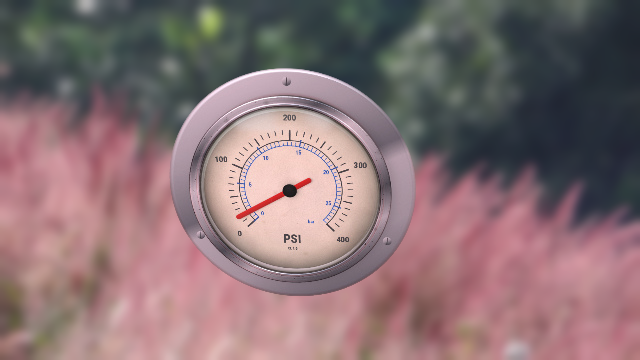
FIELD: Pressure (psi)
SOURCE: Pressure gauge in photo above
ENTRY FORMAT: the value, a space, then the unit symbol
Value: 20 psi
